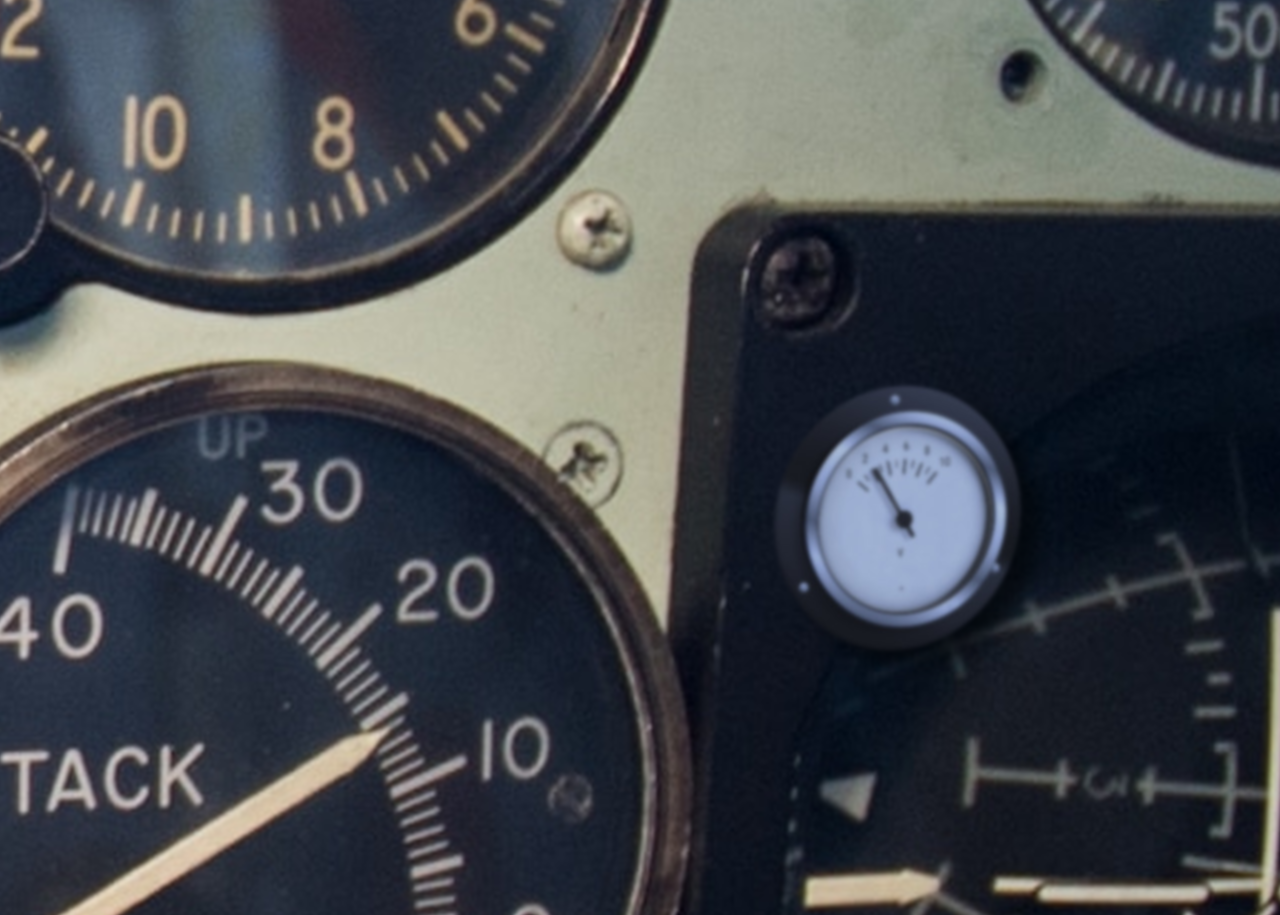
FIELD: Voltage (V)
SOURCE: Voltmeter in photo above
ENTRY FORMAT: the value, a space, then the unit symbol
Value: 2 V
